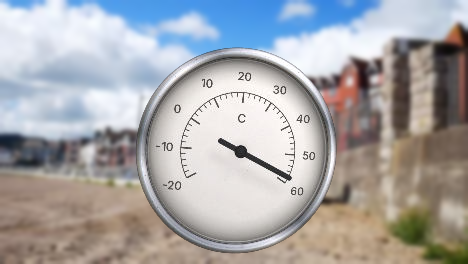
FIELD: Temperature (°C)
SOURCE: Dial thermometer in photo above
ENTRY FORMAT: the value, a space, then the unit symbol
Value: 58 °C
